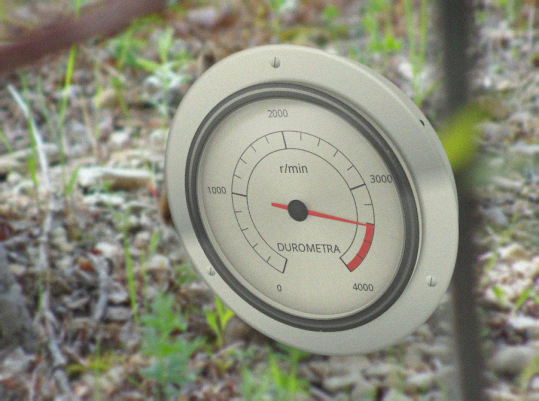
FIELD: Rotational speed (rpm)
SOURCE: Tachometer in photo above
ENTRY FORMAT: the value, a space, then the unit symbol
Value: 3400 rpm
